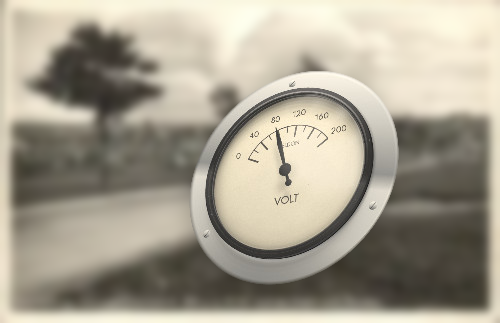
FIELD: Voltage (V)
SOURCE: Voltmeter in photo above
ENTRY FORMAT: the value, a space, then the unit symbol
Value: 80 V
